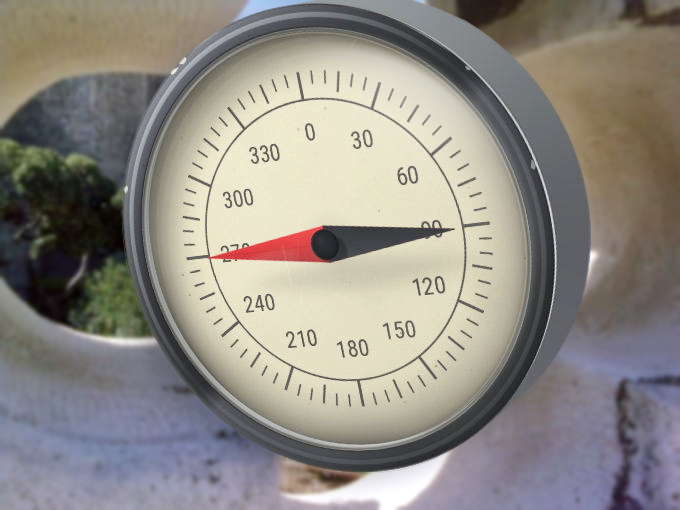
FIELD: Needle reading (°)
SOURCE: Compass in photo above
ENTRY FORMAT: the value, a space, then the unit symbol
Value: 270 °
